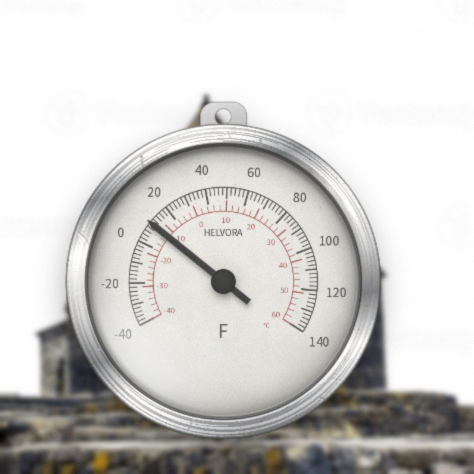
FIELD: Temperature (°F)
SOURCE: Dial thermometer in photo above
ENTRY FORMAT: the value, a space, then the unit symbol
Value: 10 °F
